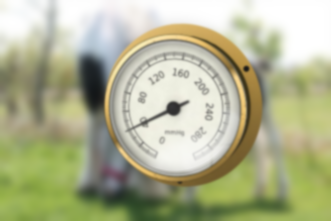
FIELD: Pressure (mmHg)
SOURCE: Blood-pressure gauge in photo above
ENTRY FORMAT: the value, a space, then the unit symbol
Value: 40 mmHg
